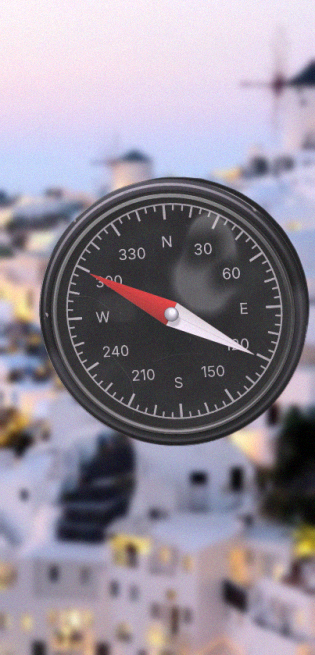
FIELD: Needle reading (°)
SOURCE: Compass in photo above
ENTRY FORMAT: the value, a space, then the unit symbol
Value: 300 °
